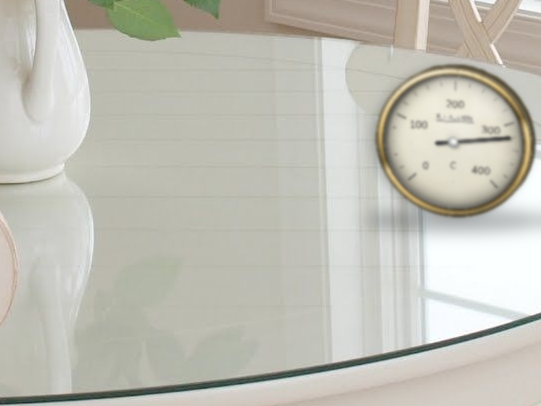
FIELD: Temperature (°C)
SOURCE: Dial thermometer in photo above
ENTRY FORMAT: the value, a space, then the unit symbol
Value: 320 °C
